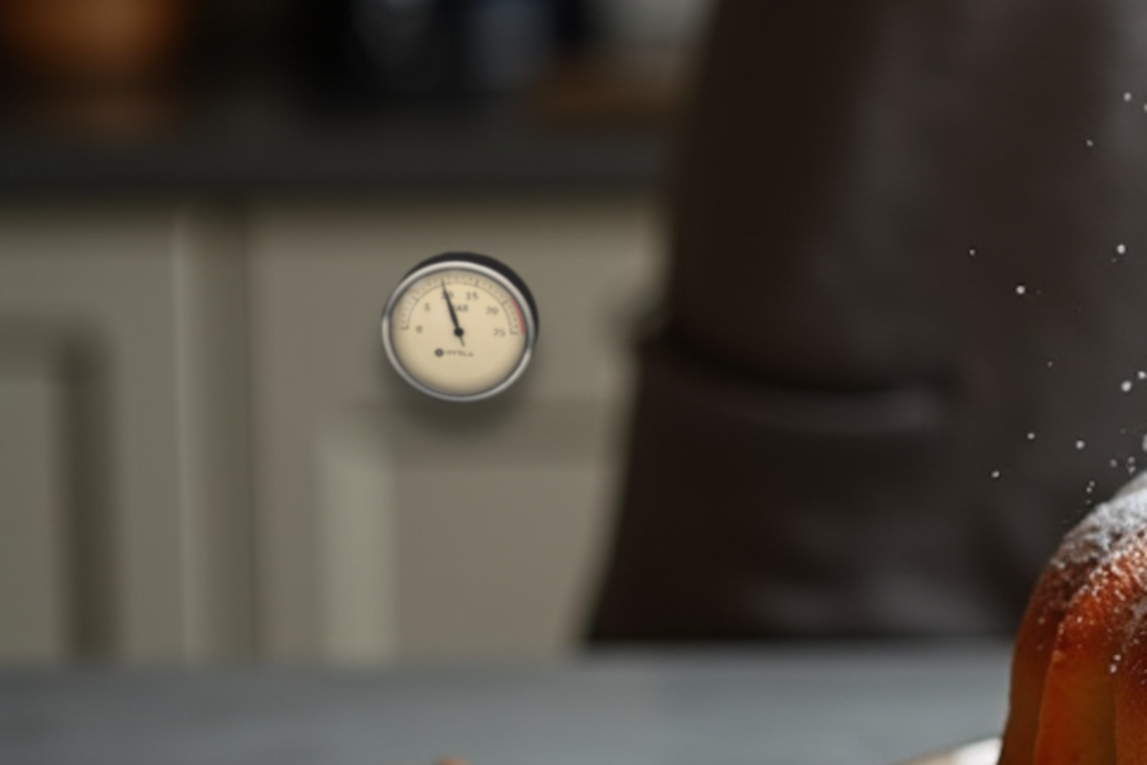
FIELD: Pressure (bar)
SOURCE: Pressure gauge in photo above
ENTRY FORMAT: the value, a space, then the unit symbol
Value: 10 bar
